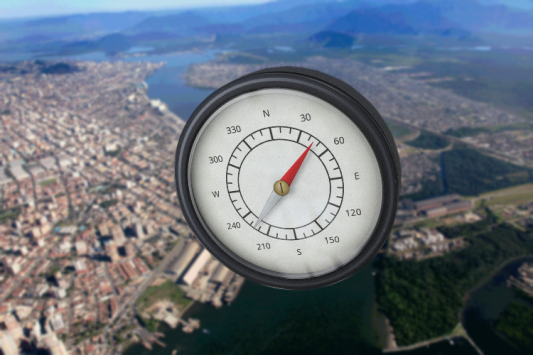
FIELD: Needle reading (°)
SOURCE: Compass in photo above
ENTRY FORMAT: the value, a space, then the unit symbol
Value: 45 °
